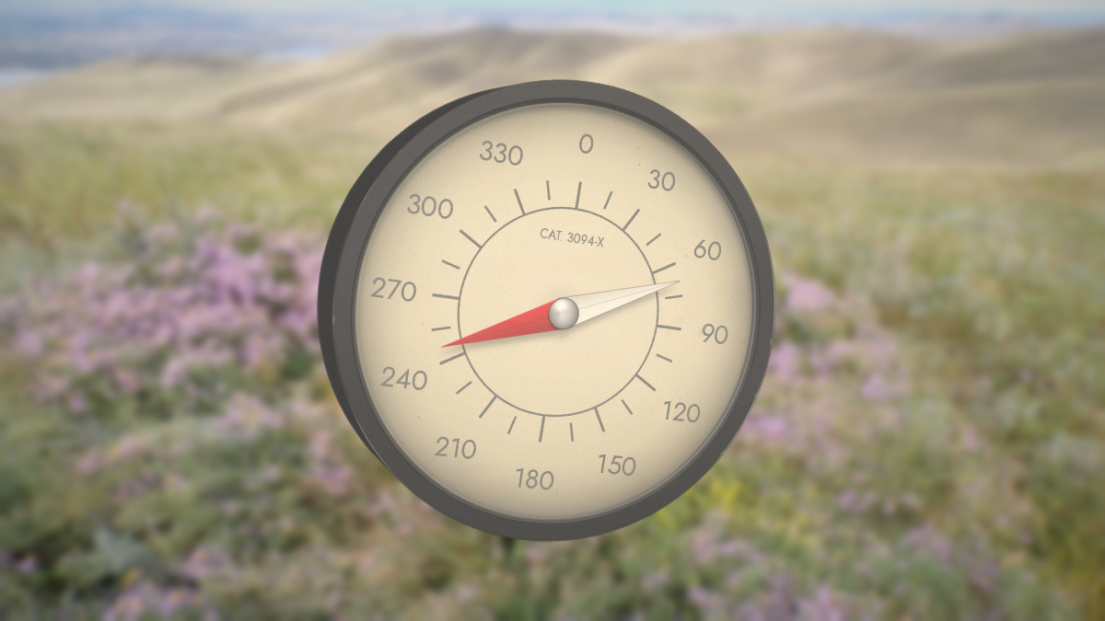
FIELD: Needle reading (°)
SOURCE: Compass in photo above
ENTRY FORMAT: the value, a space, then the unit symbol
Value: 247.5 °
